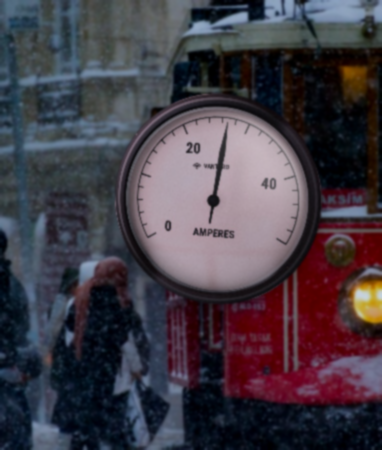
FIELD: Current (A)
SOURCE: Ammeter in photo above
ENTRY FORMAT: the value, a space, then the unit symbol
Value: 27 A
